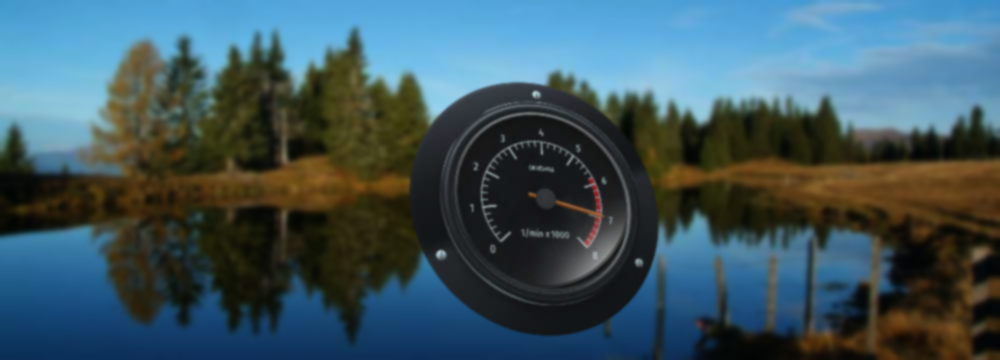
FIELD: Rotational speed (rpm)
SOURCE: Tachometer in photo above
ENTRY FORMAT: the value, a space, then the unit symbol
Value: 7000 rpm
